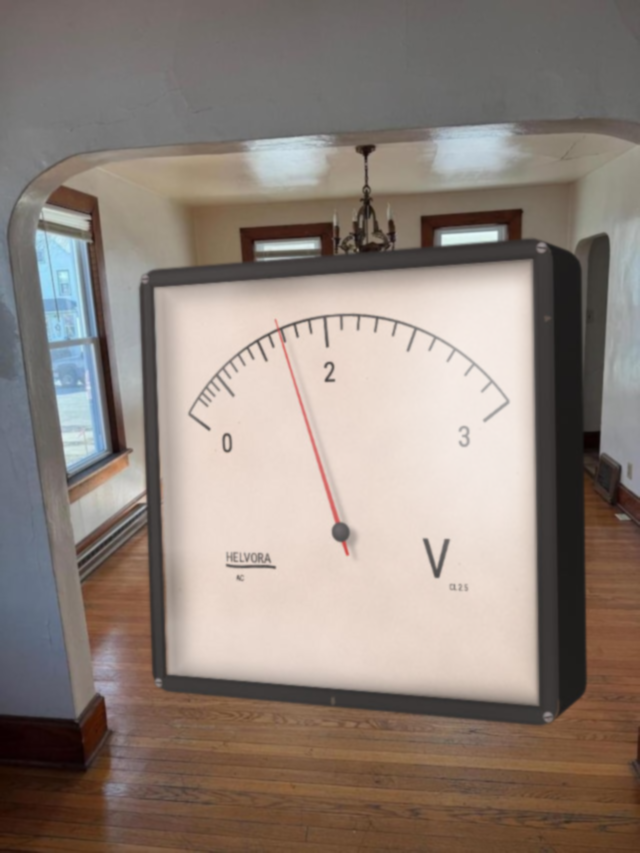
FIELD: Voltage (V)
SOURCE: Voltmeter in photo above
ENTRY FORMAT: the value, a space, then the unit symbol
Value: 1.7 V
